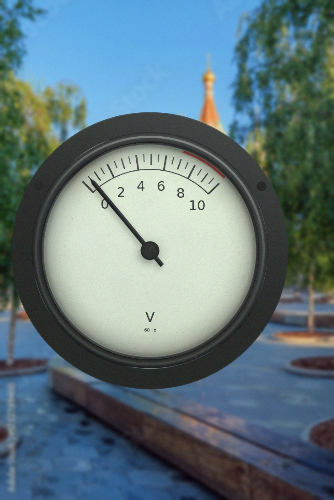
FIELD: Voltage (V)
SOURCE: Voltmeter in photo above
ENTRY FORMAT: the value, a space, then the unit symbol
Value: 0.5 V
